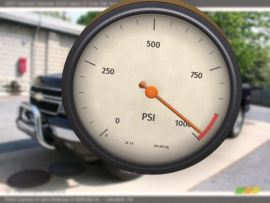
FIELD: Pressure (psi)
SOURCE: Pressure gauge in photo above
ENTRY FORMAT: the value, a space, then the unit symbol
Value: 975 psi
